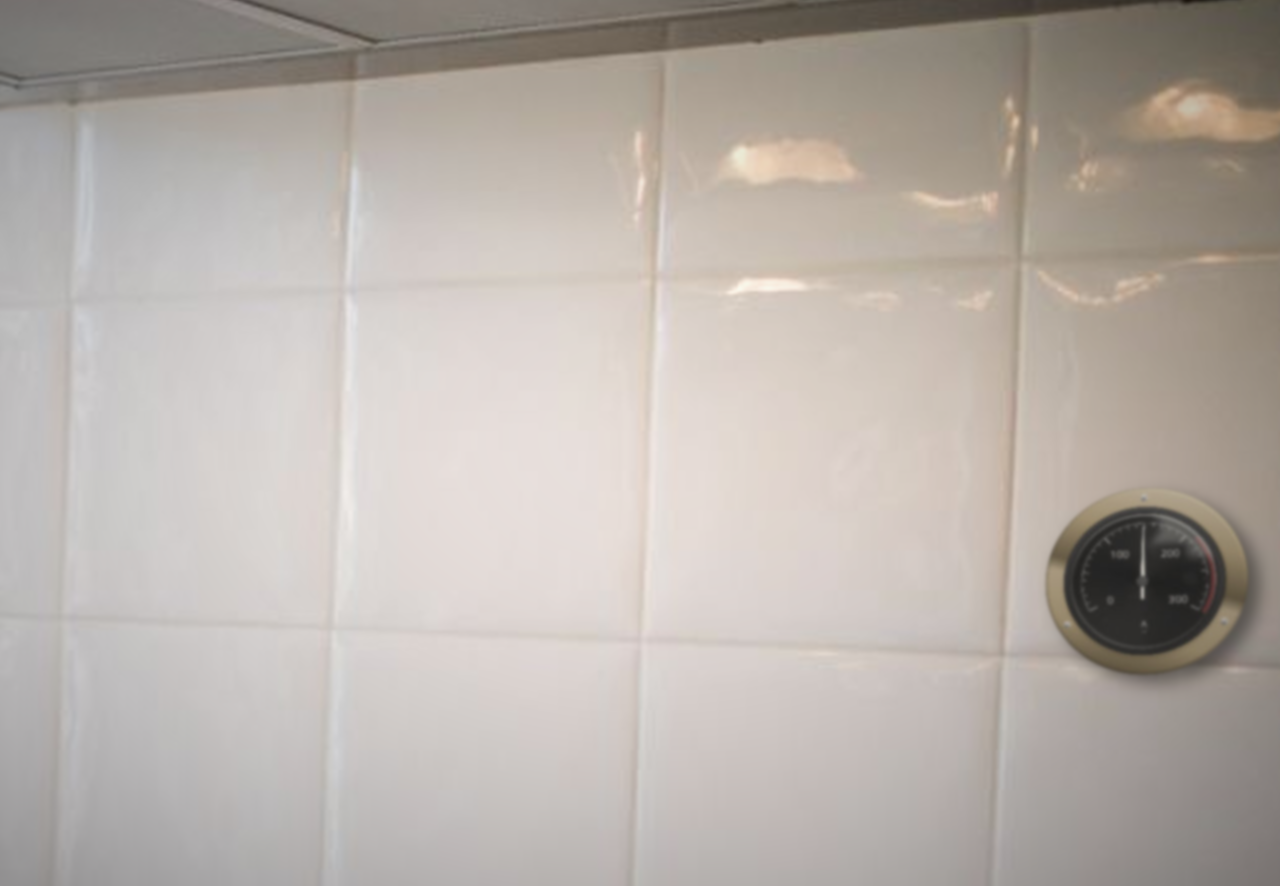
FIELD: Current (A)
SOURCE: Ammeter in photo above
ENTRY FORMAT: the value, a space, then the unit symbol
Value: 150 A
